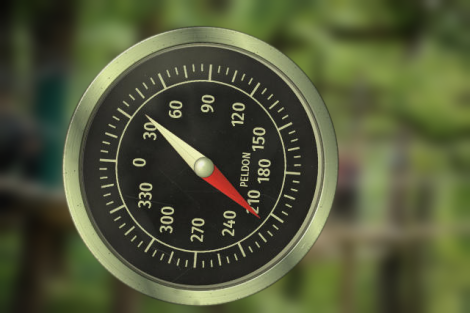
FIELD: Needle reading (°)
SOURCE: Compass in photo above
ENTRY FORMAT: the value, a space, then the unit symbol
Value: 217.5 °
